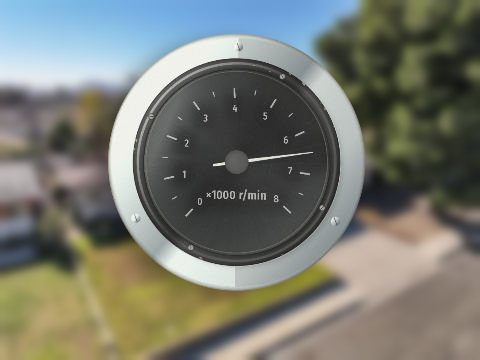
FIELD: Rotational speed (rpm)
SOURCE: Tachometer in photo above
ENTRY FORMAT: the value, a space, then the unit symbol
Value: 6500 rpm
